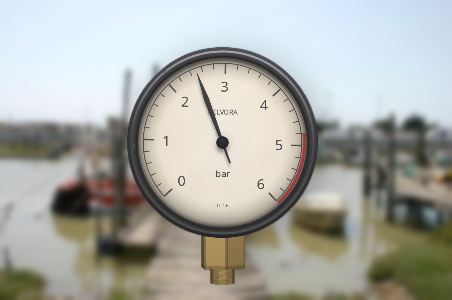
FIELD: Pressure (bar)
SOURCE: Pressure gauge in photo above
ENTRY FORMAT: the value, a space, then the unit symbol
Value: 2.5 bar
